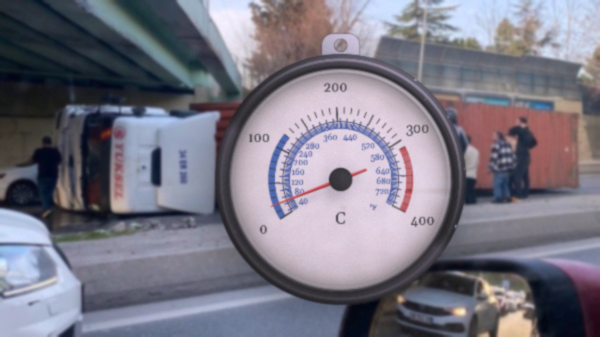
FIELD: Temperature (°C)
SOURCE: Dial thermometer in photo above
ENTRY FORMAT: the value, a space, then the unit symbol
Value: 20 °C
